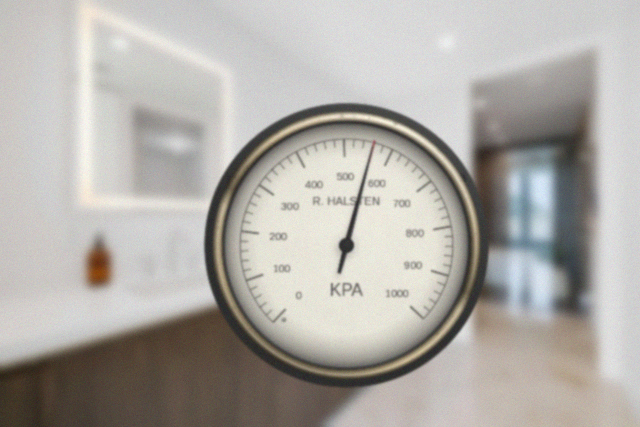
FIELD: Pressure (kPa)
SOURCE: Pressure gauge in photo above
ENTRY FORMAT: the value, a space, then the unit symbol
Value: 560 kPa
